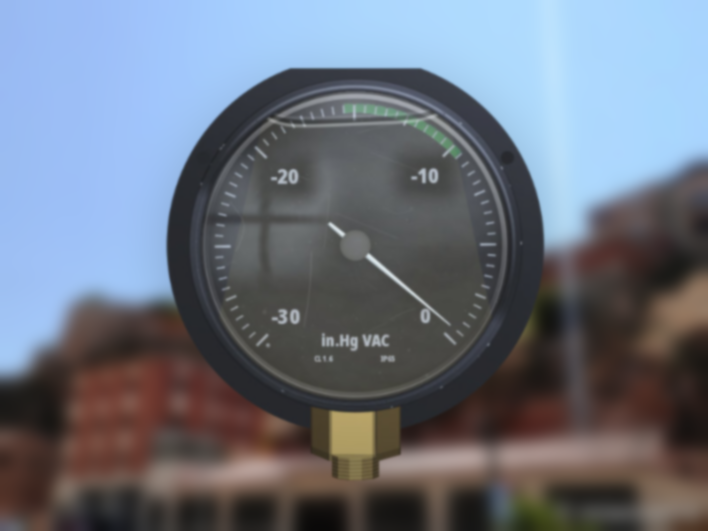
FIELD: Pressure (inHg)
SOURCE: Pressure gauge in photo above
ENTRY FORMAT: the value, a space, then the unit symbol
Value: -0.5 inHg
